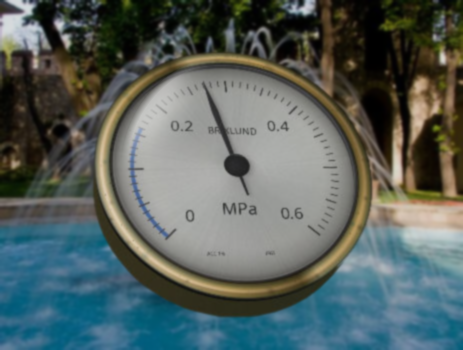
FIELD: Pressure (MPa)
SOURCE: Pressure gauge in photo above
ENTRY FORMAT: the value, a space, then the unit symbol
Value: 0.27 MPa
